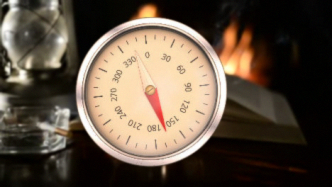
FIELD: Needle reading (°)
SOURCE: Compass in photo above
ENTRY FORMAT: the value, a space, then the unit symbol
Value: 165 °
